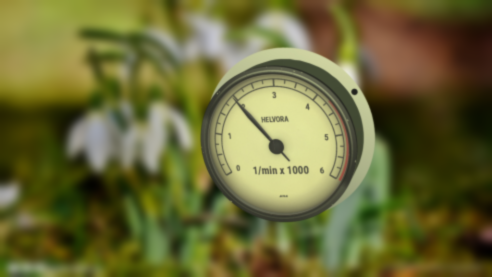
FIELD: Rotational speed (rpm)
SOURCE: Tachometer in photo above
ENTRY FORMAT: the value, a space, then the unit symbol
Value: 2000 rpm
